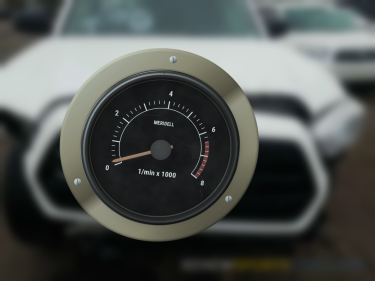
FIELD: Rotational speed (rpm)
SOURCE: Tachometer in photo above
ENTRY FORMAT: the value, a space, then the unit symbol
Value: 200 rpm
